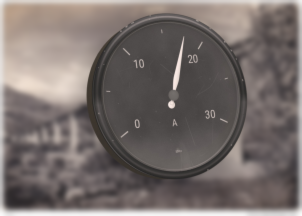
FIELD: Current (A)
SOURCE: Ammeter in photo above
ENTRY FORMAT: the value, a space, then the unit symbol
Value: 17.5 A
